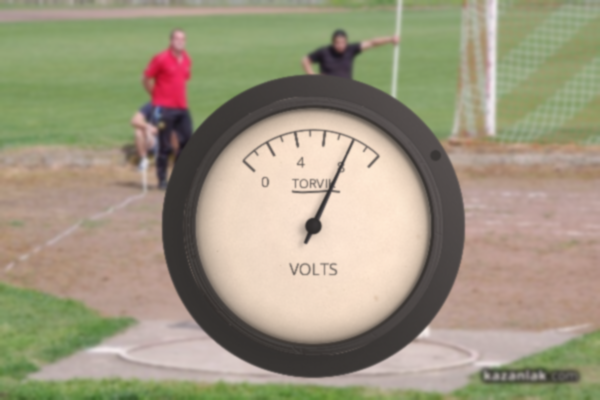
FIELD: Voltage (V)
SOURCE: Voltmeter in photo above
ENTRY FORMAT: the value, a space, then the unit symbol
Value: 8 V
